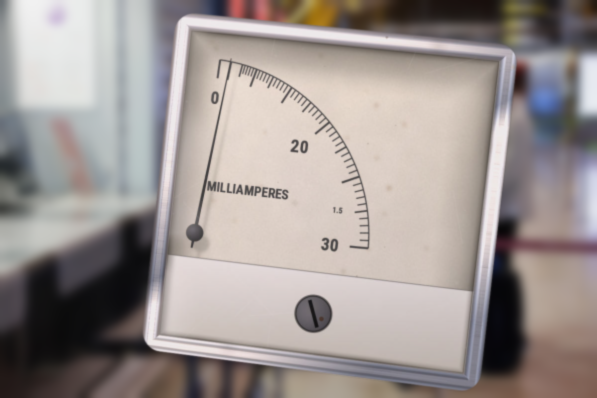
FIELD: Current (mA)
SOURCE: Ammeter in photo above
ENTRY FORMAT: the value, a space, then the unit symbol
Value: 5 mA
